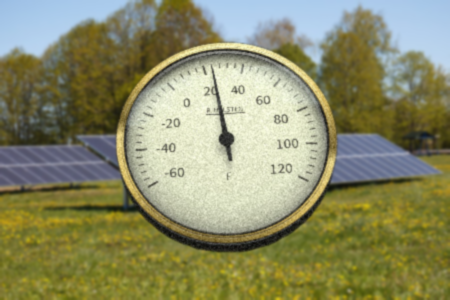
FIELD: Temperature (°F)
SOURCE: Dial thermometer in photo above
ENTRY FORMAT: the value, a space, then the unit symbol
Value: 24 °F
